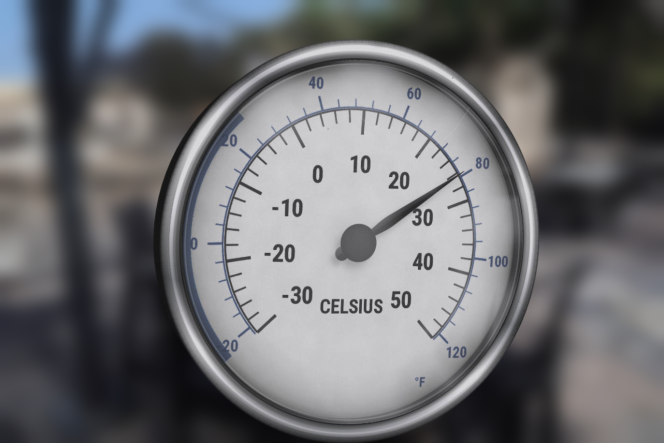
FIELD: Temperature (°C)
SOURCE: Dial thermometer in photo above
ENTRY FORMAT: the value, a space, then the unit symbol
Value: 26 °C
